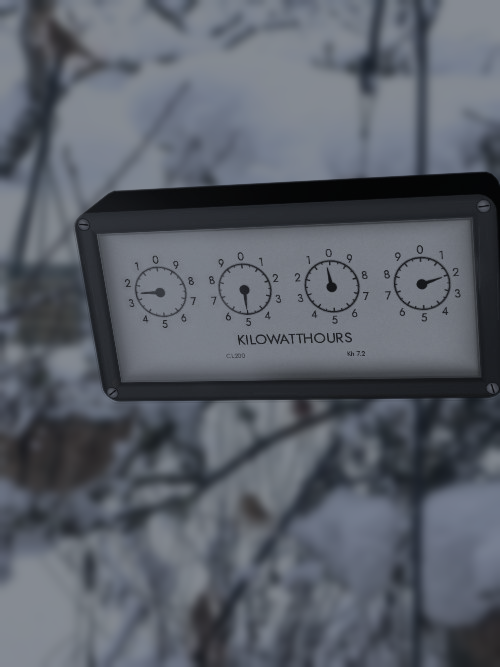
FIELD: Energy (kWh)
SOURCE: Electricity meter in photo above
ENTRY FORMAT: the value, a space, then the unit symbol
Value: 2502 kWh
